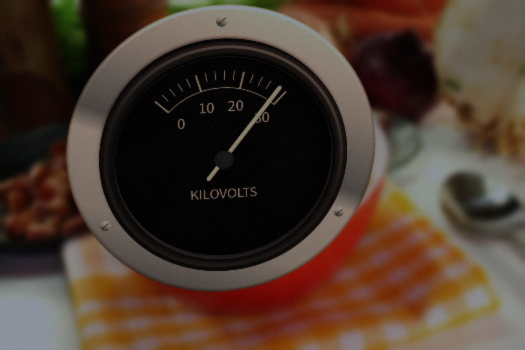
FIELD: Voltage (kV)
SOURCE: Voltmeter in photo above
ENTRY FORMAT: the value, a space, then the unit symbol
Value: 28 kV
